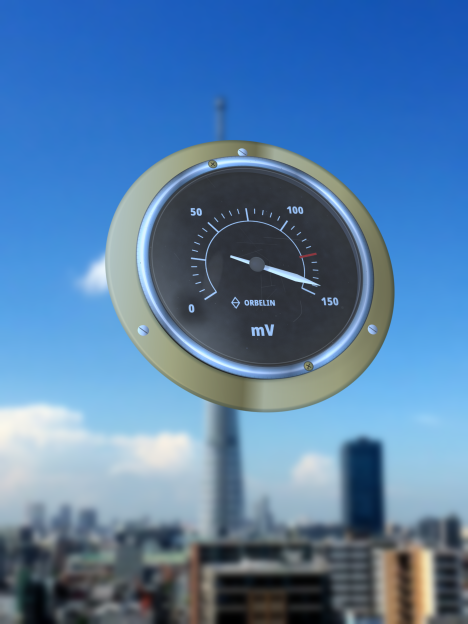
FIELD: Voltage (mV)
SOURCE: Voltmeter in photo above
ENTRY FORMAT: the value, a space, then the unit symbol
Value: 145 mV
